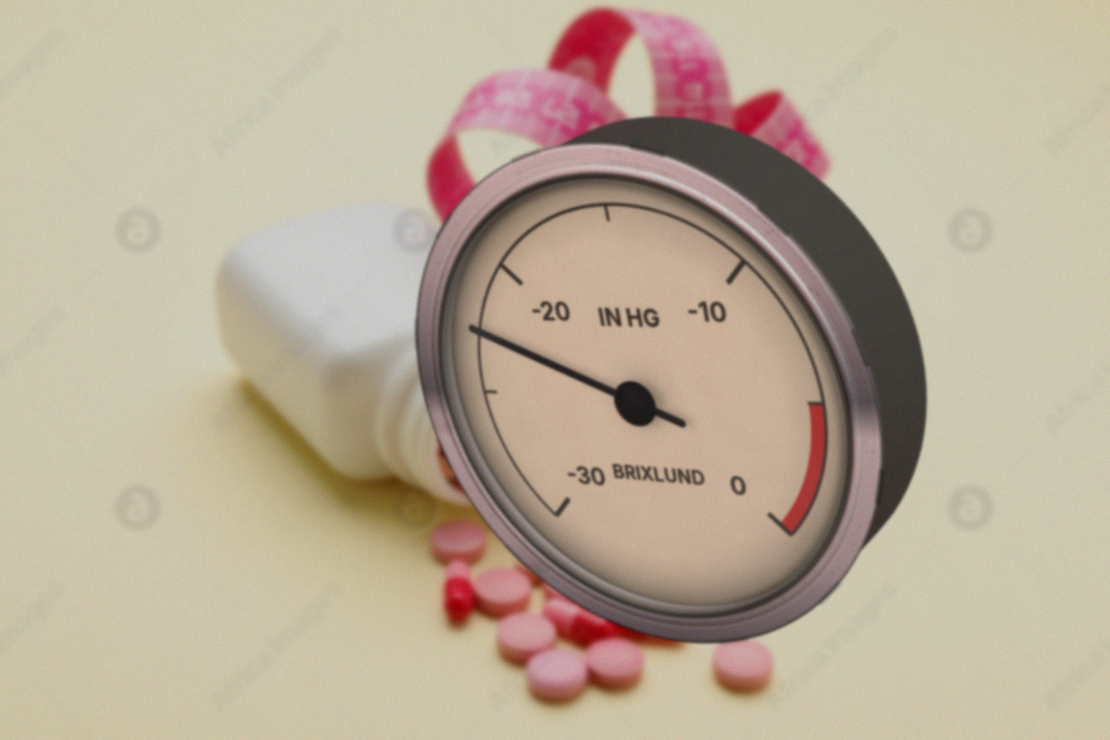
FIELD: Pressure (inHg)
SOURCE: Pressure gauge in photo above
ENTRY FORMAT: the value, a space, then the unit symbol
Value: -22.5 inHg
